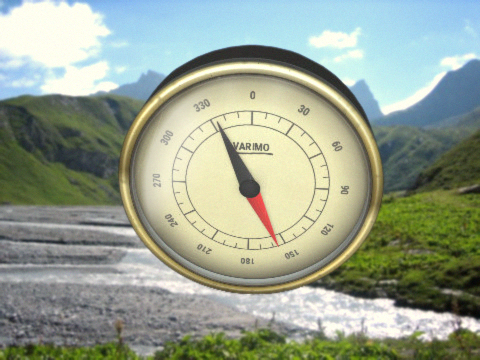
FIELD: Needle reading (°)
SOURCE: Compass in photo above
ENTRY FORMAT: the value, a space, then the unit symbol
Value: 155 °
